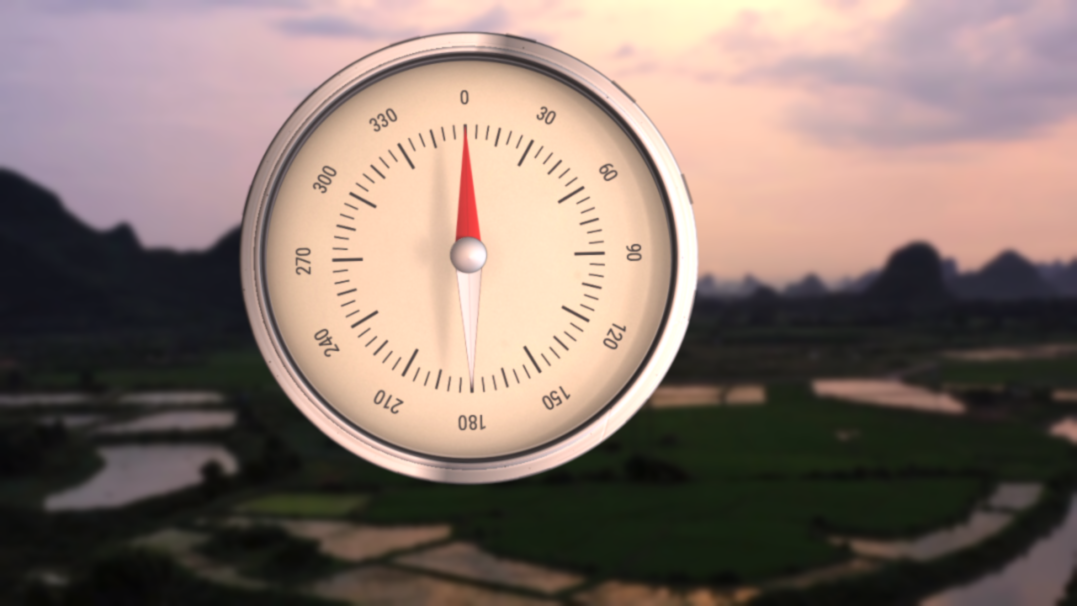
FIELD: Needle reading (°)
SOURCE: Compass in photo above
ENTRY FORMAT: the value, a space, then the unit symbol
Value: 0 °
